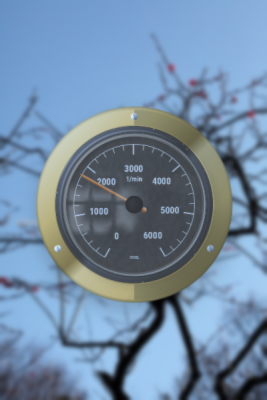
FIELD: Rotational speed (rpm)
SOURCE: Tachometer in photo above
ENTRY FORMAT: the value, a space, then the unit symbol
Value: 1800 rpm
